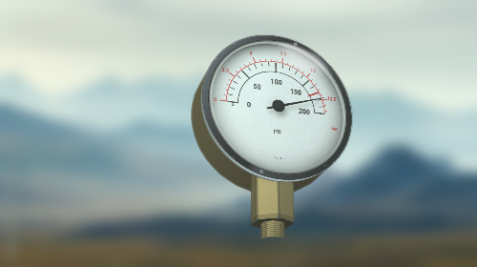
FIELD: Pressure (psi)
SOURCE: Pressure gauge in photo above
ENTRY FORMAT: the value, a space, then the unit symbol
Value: 180 psi
